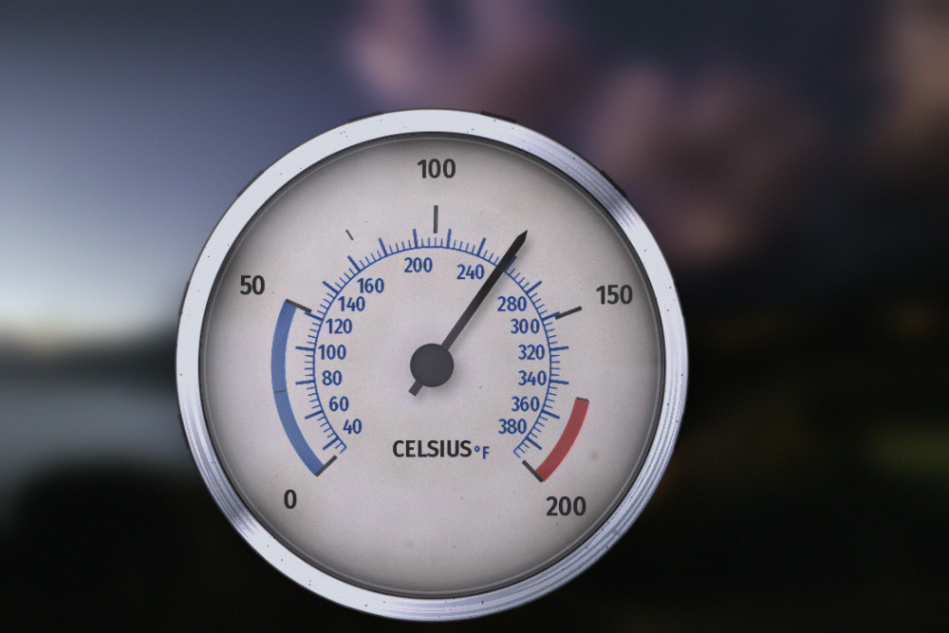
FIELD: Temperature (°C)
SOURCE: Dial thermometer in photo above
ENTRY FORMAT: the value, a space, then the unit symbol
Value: 125 °C
